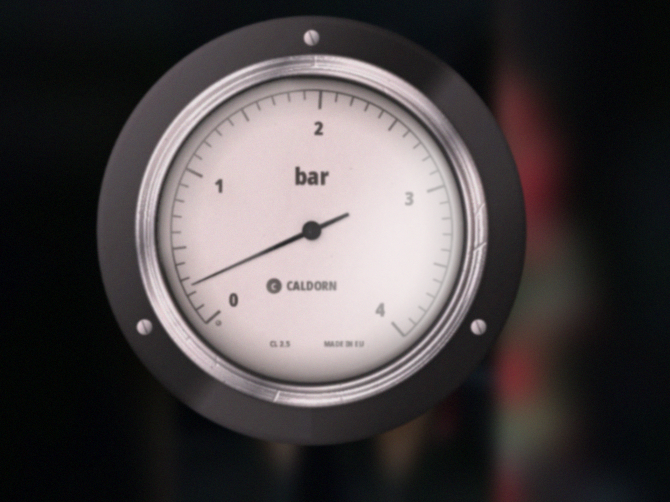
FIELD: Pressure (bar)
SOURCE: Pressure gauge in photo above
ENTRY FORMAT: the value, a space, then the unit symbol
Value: 0.25 bar
